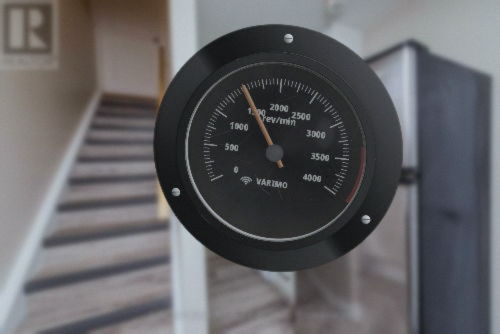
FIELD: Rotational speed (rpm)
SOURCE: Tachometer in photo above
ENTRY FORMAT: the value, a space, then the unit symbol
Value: 1500 rpm
